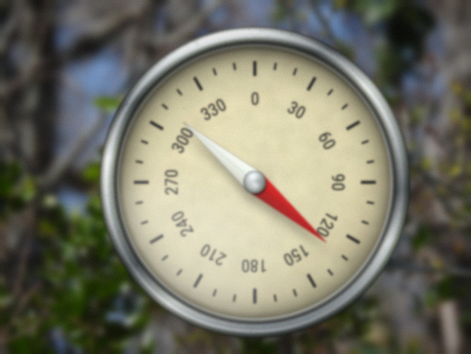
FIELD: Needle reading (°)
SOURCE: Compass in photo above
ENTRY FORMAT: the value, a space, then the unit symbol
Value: 130 °
